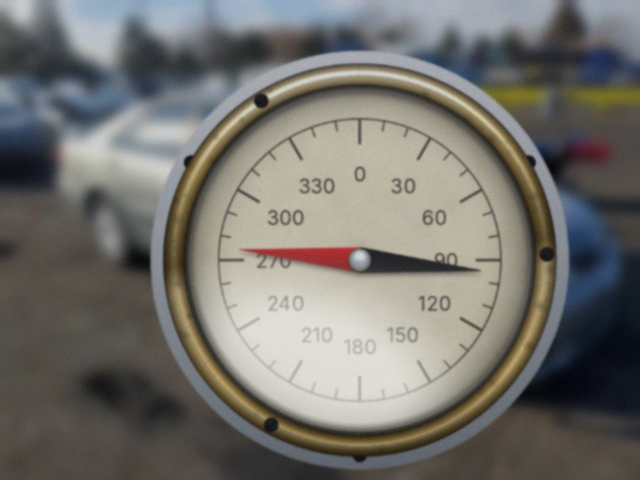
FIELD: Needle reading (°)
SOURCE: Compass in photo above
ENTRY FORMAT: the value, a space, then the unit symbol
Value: 275 °
